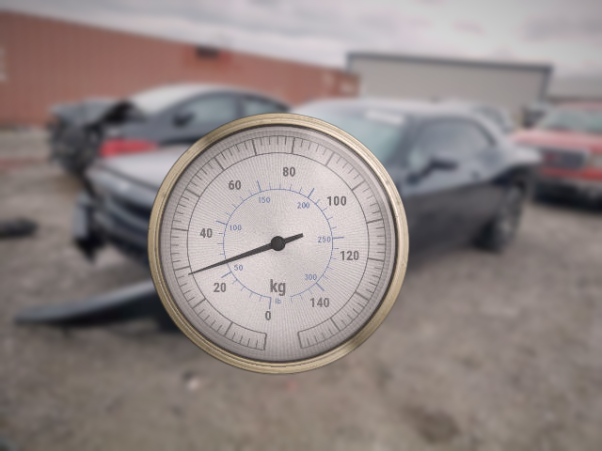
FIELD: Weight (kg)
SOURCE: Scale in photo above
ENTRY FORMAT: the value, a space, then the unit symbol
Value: 28 kg
